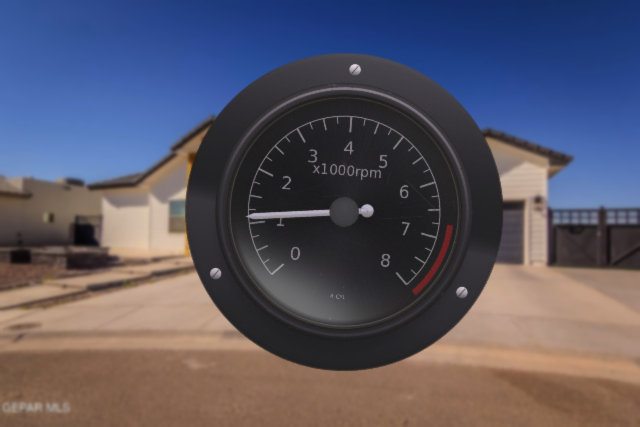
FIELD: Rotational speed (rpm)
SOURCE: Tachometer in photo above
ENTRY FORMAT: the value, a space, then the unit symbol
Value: 1125 rpm
